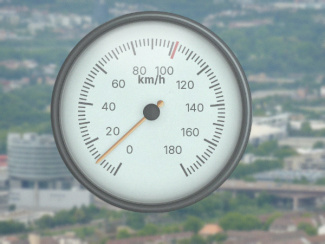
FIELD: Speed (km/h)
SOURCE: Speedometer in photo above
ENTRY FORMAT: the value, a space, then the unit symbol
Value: 10 km/h
